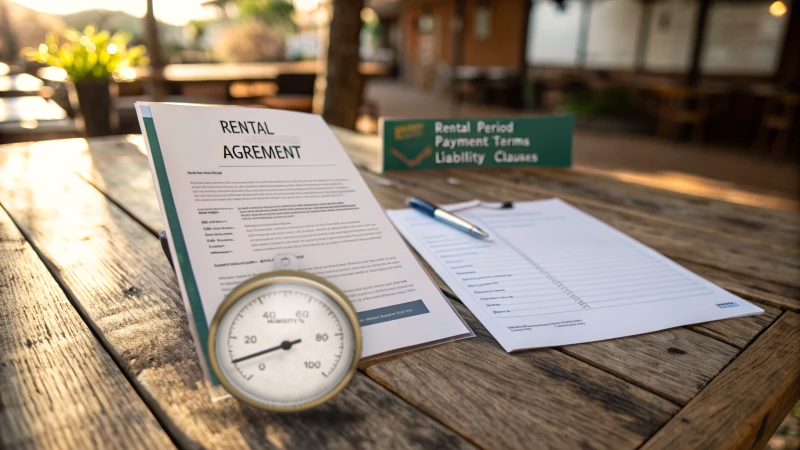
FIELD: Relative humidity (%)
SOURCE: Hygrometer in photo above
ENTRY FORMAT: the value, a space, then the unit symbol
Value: 10 %
